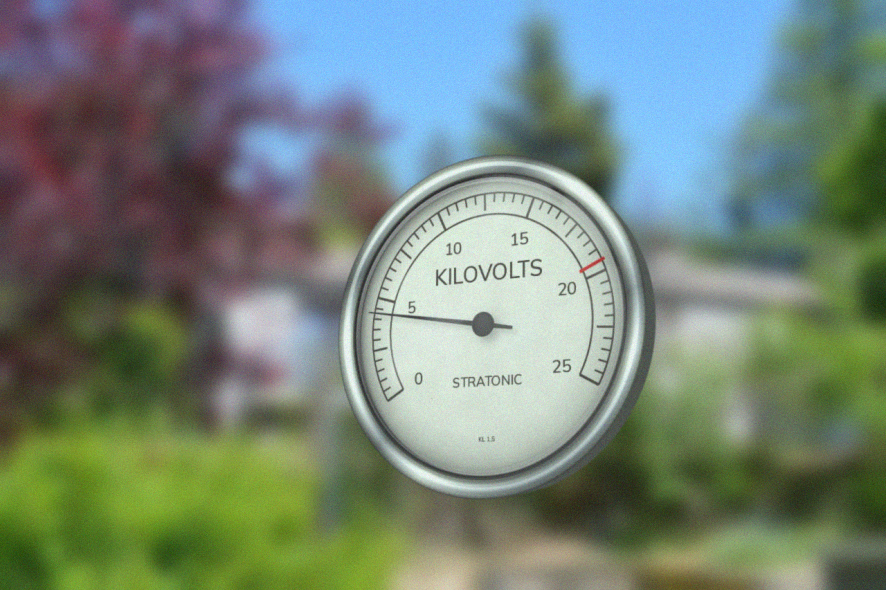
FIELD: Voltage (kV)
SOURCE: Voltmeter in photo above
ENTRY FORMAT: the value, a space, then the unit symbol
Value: 4.25 kV
